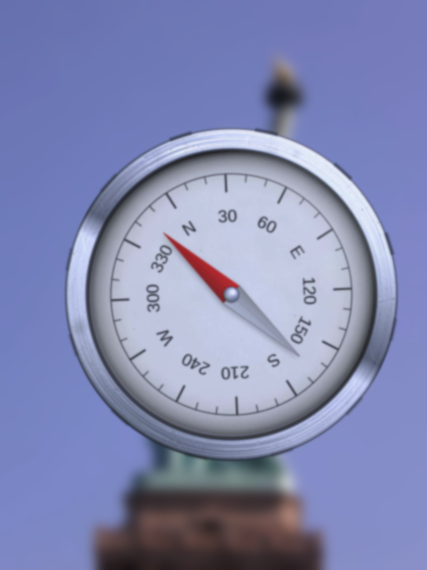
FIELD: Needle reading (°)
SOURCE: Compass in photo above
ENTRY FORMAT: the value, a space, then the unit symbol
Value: 345 °
